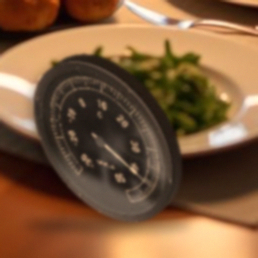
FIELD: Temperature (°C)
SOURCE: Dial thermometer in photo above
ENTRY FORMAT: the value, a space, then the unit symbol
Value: 40 °C
